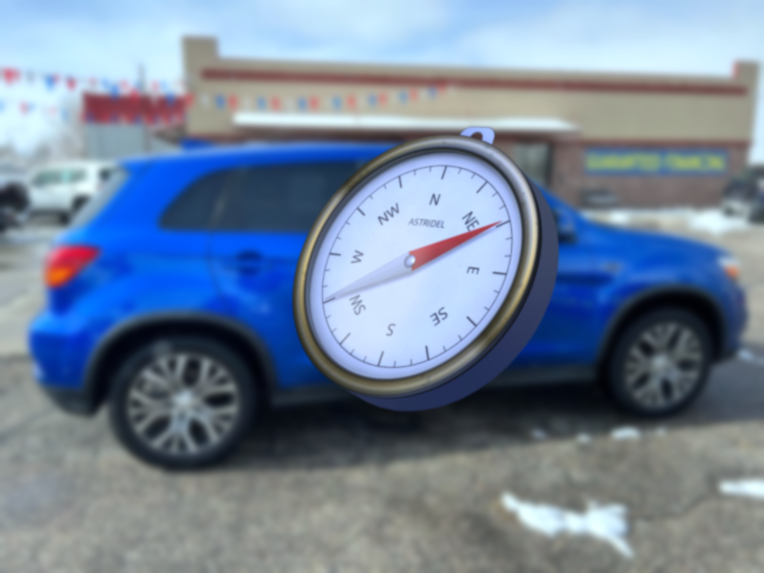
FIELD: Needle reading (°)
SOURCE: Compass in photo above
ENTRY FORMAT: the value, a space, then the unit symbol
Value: 60 °
